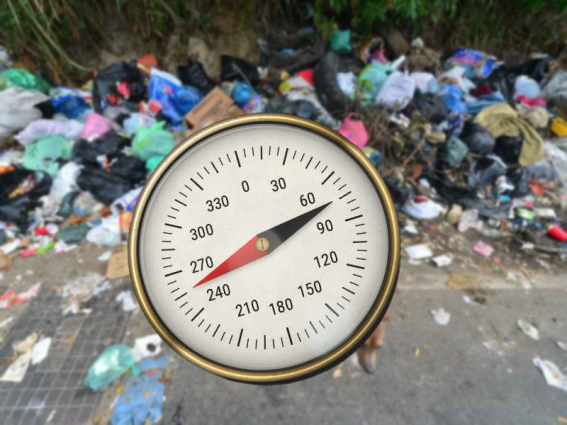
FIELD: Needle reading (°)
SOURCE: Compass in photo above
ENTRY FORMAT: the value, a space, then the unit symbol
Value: 255 °
